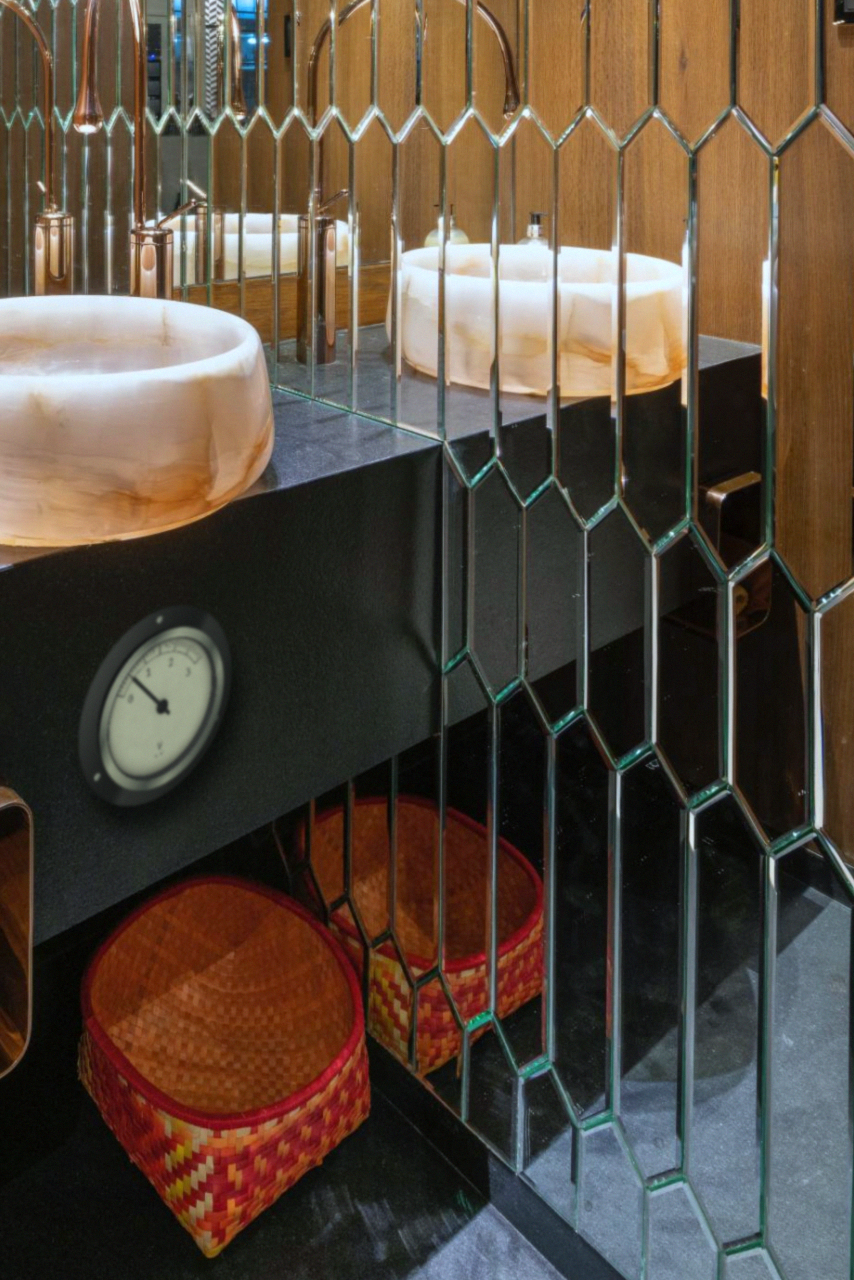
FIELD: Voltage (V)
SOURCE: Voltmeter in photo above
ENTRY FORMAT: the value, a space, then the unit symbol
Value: 0.5 V
